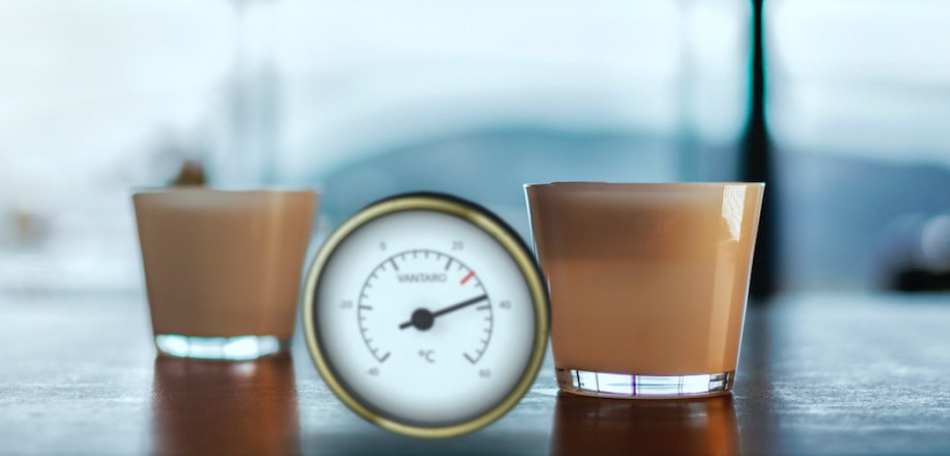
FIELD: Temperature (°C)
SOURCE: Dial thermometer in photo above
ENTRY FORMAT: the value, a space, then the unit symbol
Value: 36 °C
